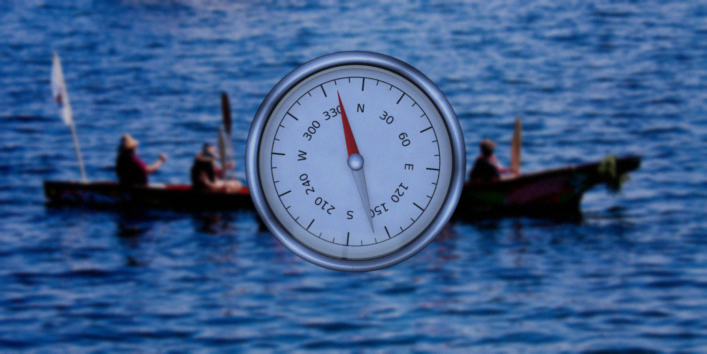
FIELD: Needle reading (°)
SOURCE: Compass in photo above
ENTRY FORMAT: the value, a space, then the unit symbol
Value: 340 °
